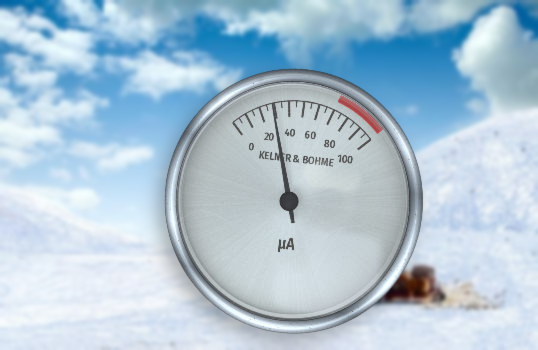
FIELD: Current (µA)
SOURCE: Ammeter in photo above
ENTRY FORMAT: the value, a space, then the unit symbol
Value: 30 µA
